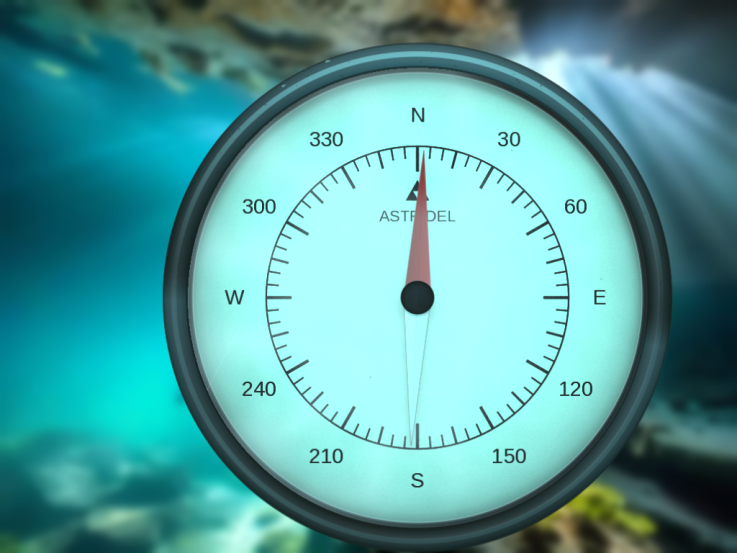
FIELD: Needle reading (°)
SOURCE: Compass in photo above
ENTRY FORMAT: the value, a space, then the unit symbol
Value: 2.5 °
